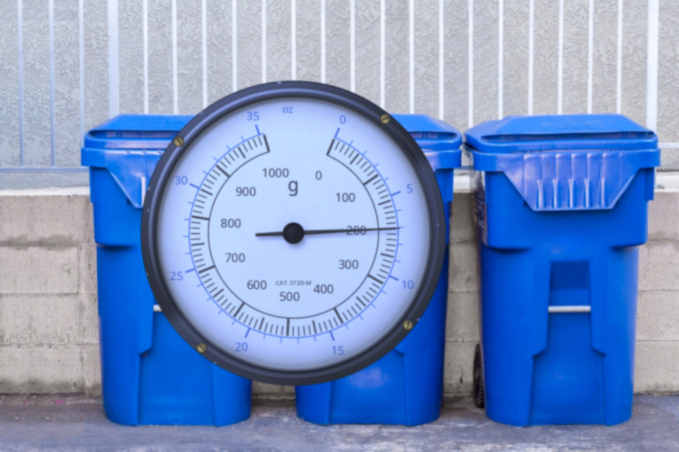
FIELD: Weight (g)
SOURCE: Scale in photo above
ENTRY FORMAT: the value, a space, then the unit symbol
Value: 200 g
